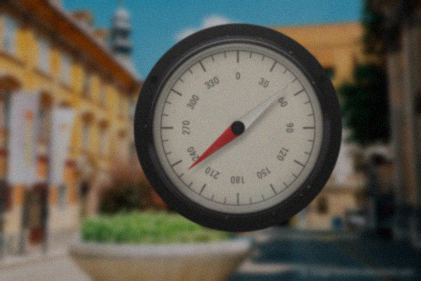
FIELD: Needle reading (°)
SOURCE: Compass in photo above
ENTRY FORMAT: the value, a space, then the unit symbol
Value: 230 °
